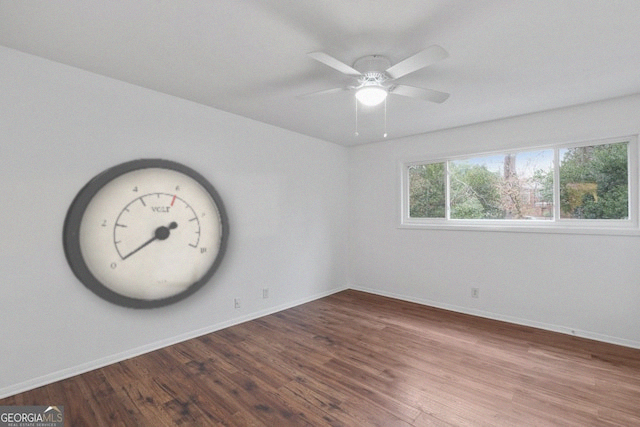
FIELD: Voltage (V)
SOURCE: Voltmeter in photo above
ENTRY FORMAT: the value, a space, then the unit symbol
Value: 0 V
